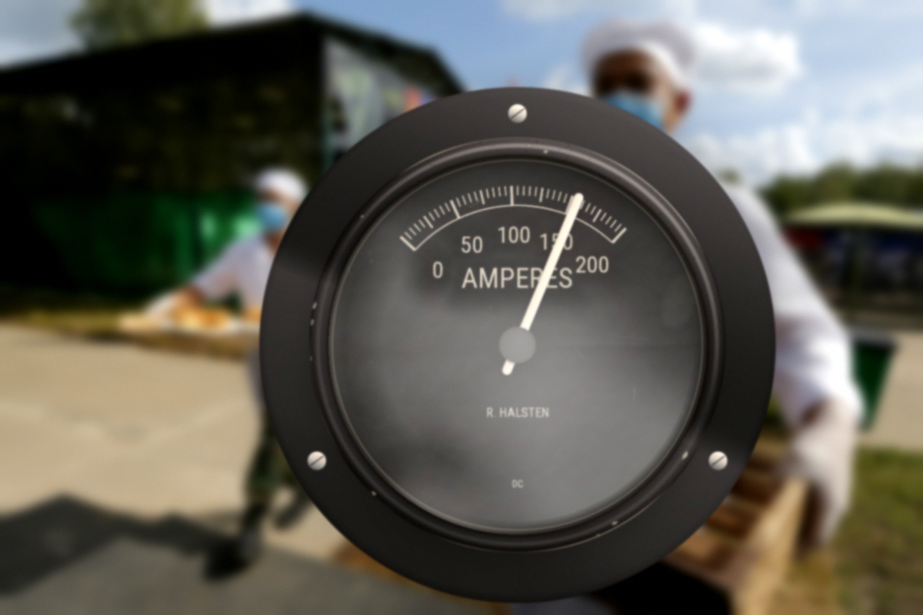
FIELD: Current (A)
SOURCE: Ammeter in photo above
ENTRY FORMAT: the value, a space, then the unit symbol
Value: 155 A
